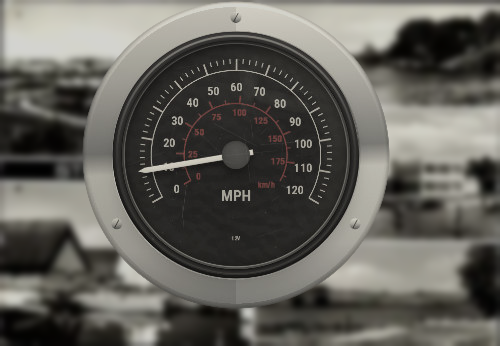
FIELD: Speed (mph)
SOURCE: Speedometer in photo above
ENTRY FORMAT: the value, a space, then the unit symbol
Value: 10 mph
